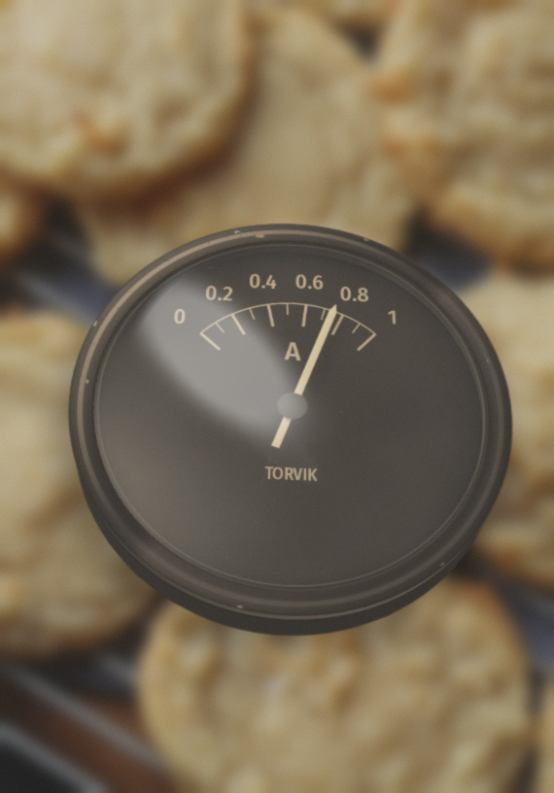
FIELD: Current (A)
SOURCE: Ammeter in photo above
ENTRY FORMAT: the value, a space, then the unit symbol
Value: 0.75 A
